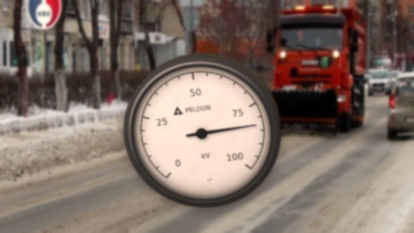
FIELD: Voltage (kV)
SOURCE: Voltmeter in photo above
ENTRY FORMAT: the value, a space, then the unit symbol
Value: 82.5 kV
